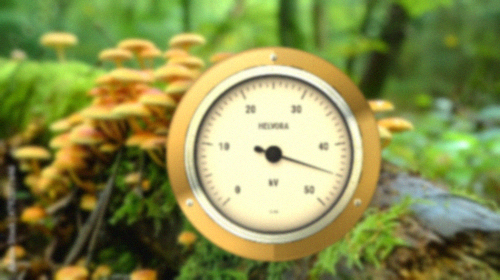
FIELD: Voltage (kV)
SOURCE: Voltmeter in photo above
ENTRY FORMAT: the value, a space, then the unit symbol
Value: 45 kV
